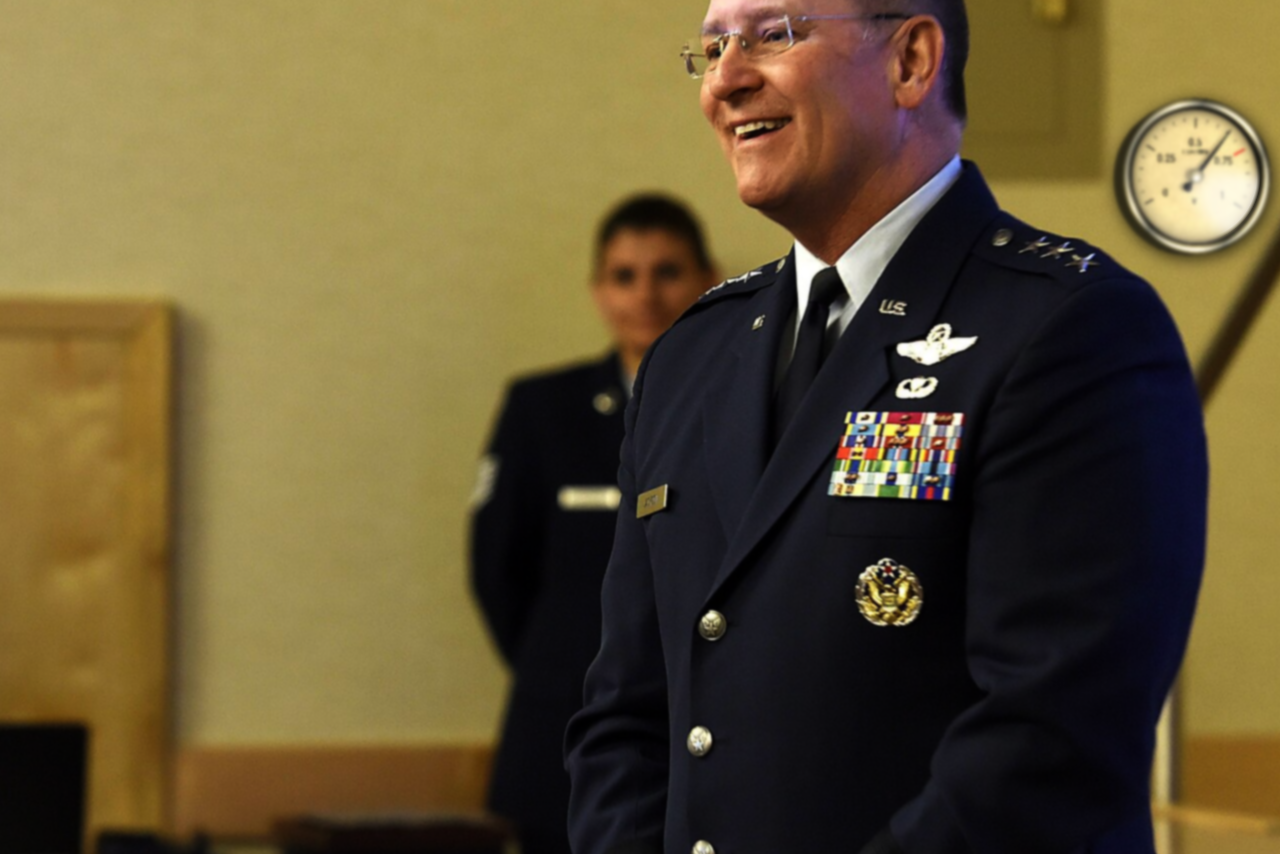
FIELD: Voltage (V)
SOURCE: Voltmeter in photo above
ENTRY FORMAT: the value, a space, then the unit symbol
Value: 0.65 V
